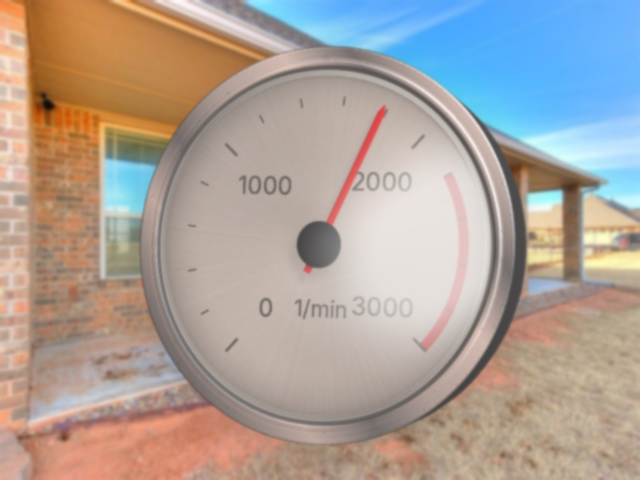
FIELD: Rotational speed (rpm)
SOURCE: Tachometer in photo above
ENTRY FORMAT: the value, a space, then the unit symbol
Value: 1800 rpm
